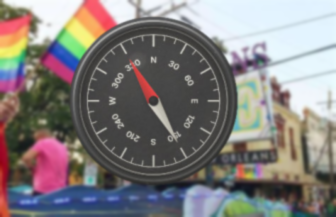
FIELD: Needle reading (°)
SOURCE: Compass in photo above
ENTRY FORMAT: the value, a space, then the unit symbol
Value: 330 °
